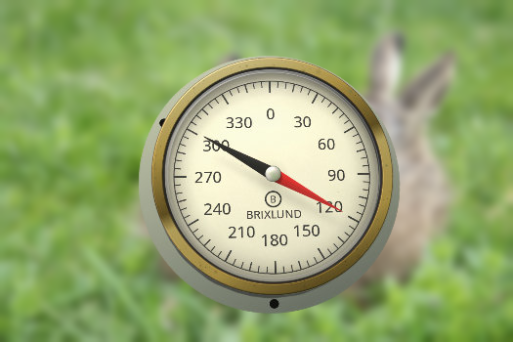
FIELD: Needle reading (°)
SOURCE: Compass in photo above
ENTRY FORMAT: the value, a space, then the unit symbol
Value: 120 °
